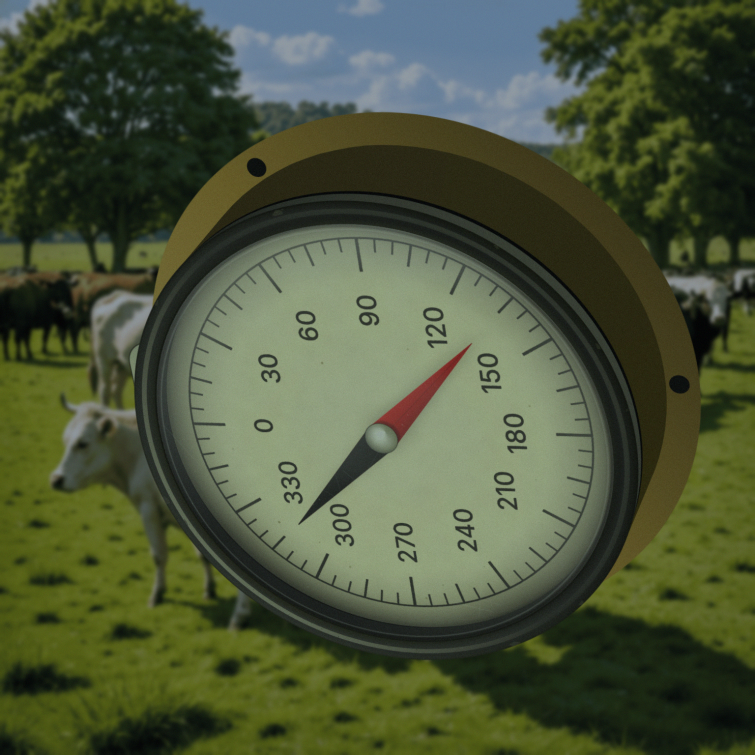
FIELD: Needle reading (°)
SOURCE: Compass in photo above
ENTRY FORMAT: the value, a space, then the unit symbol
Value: 135 °
